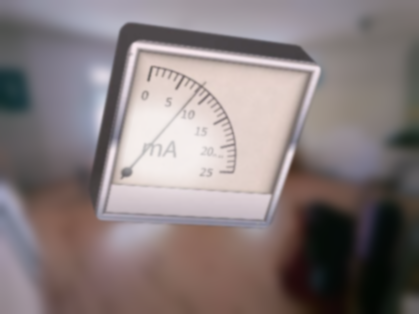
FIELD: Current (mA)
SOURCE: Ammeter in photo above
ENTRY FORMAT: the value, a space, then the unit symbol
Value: 8 mA
